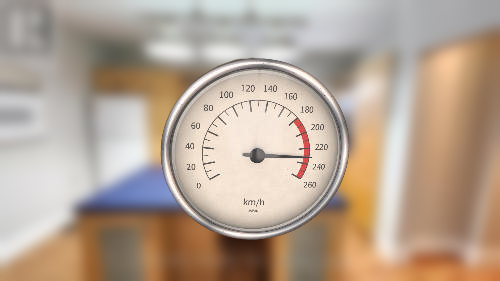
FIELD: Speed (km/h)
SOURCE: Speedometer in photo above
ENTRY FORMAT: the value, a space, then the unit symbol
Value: 230 km/h
